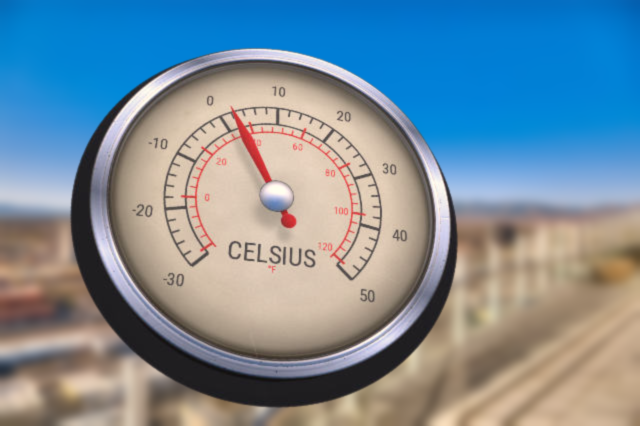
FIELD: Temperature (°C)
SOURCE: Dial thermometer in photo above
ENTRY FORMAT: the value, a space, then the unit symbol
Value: 2 °C
